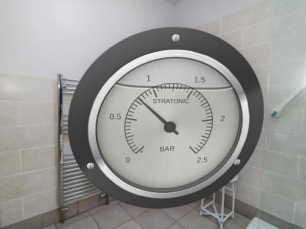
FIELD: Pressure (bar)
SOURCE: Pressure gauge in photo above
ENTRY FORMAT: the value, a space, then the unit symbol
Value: 0.8 bar
